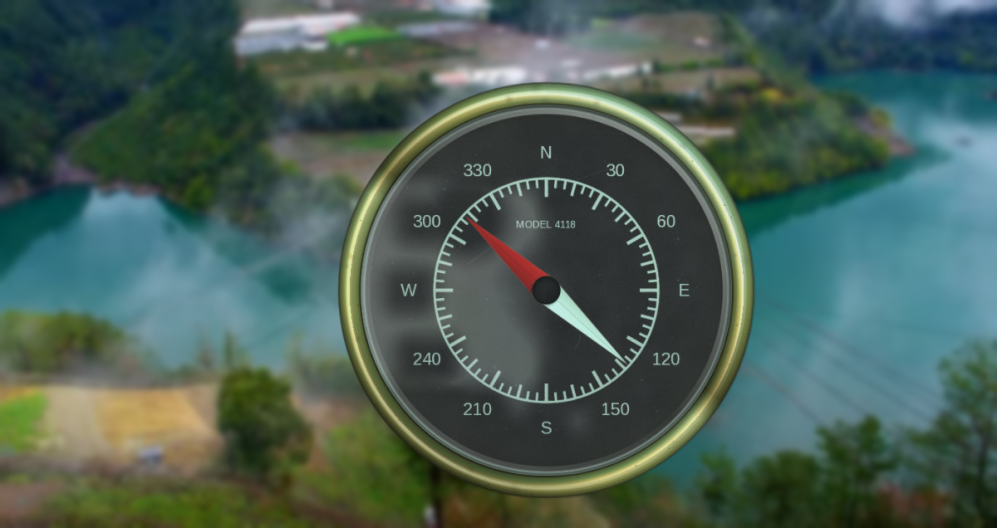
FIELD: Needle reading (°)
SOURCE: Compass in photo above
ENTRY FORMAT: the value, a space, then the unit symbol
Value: 312.5 °
